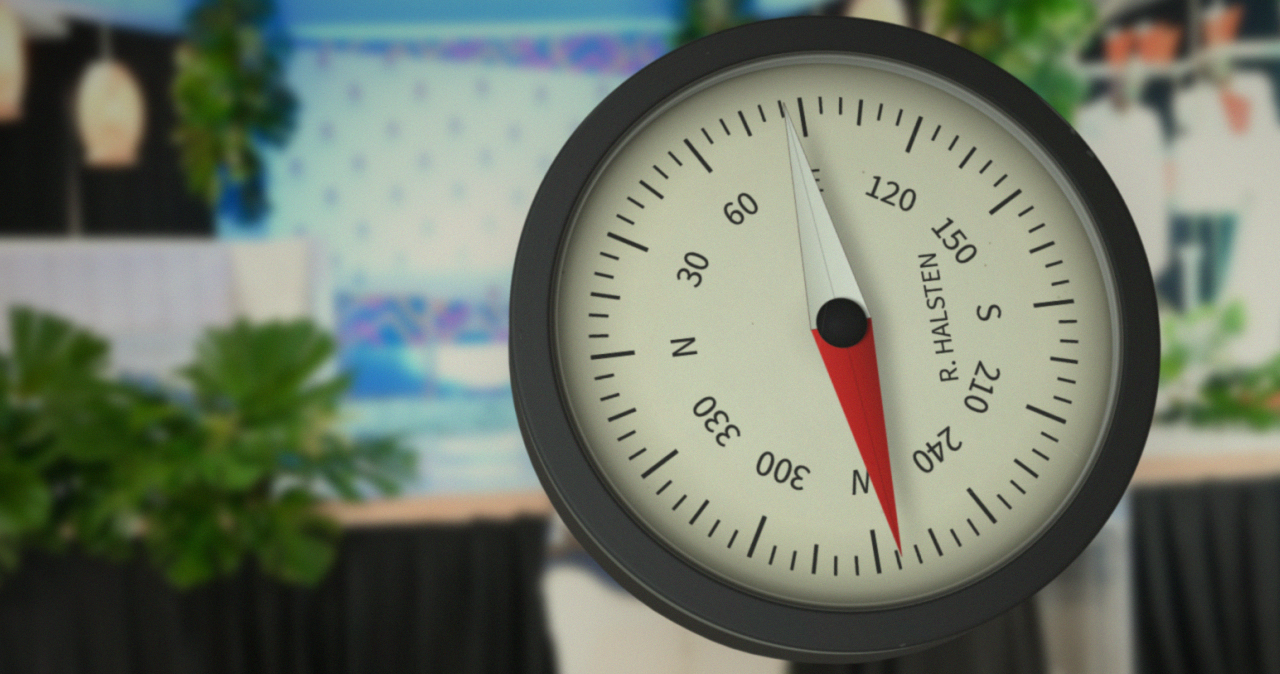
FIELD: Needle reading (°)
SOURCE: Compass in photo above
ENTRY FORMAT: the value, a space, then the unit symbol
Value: 265 °
